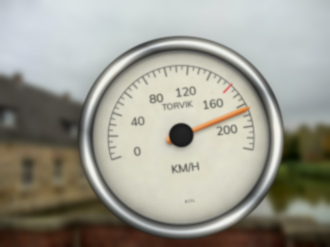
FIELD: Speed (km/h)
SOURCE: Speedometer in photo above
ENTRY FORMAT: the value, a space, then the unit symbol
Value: 185 km/h
